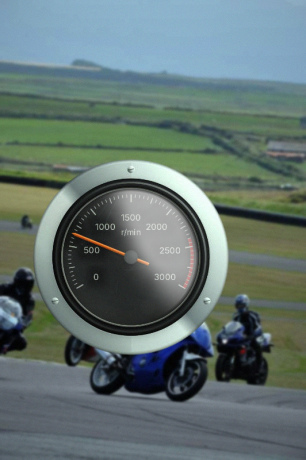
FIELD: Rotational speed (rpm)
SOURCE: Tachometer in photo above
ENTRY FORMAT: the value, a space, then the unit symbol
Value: 650 rpm
